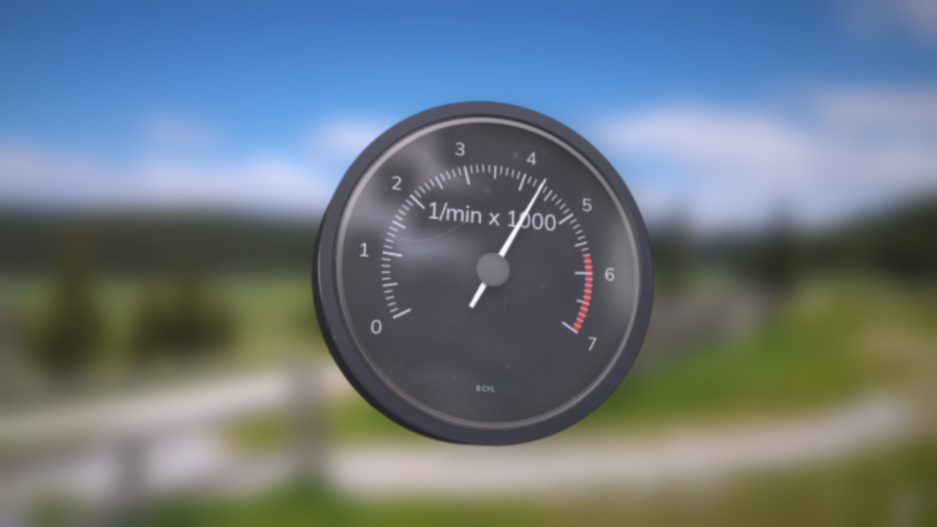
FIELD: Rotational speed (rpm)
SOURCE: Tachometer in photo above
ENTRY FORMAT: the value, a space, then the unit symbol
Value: 4300 rpm
